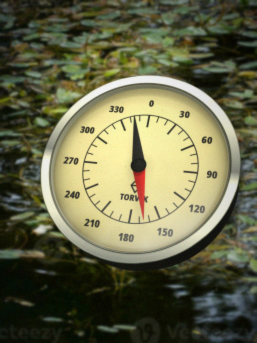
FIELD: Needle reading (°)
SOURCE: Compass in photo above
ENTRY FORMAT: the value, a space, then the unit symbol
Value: 165 °
